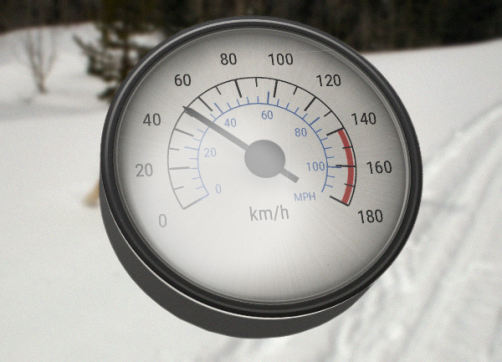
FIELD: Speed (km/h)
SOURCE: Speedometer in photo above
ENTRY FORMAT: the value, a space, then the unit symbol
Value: 50 km/h
